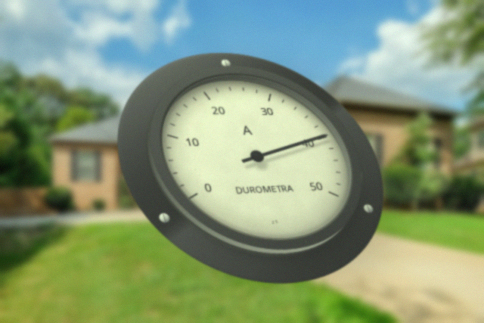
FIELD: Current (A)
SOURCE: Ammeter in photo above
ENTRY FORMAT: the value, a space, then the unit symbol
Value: 40 A
